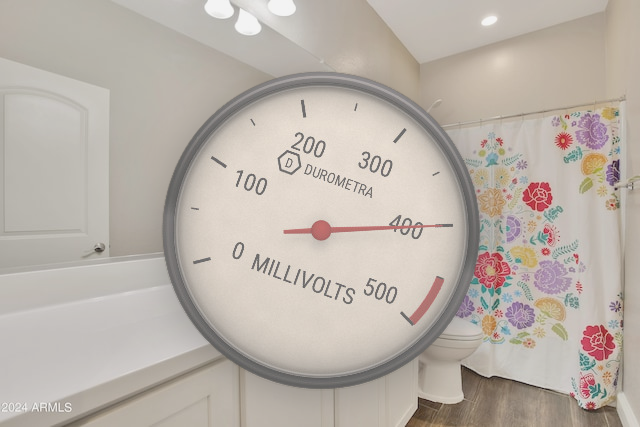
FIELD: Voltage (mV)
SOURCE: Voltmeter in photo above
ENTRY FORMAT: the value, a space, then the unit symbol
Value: 400 mV
